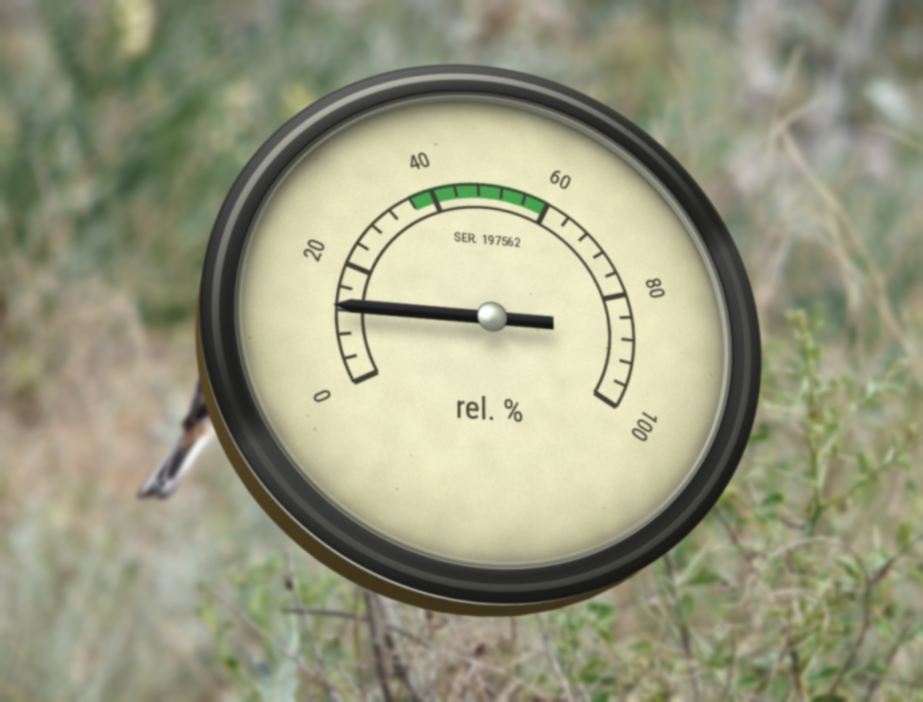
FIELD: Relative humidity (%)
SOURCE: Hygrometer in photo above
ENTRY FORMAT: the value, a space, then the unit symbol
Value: 12 %
